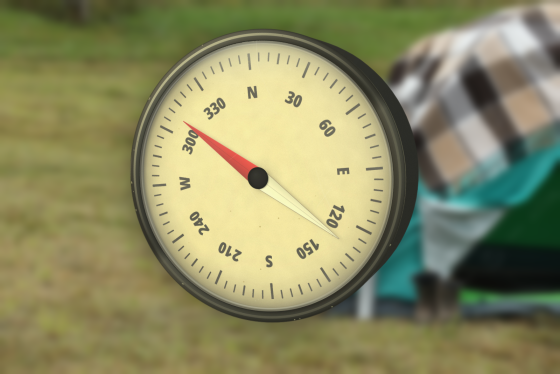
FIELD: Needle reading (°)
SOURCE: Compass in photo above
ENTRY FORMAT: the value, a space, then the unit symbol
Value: 310 °
